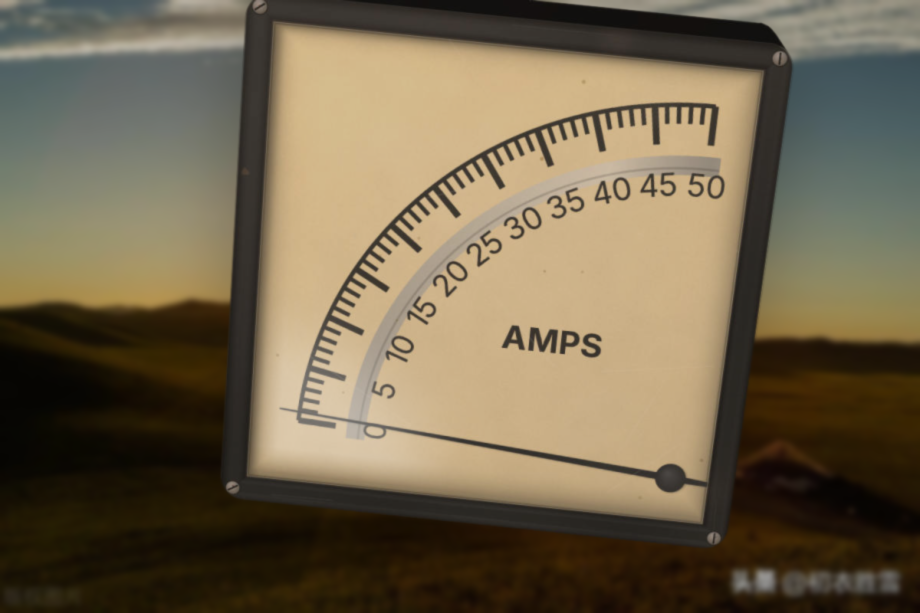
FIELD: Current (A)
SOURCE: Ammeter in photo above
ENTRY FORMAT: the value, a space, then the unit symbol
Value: 1 A
